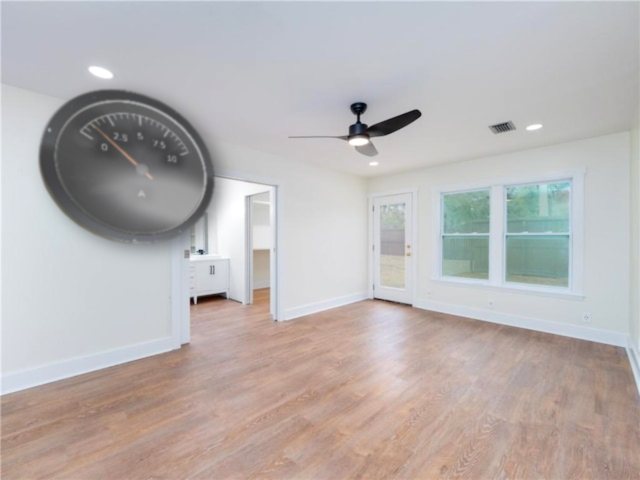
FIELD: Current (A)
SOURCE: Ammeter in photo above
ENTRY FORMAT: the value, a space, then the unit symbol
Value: 1 A
